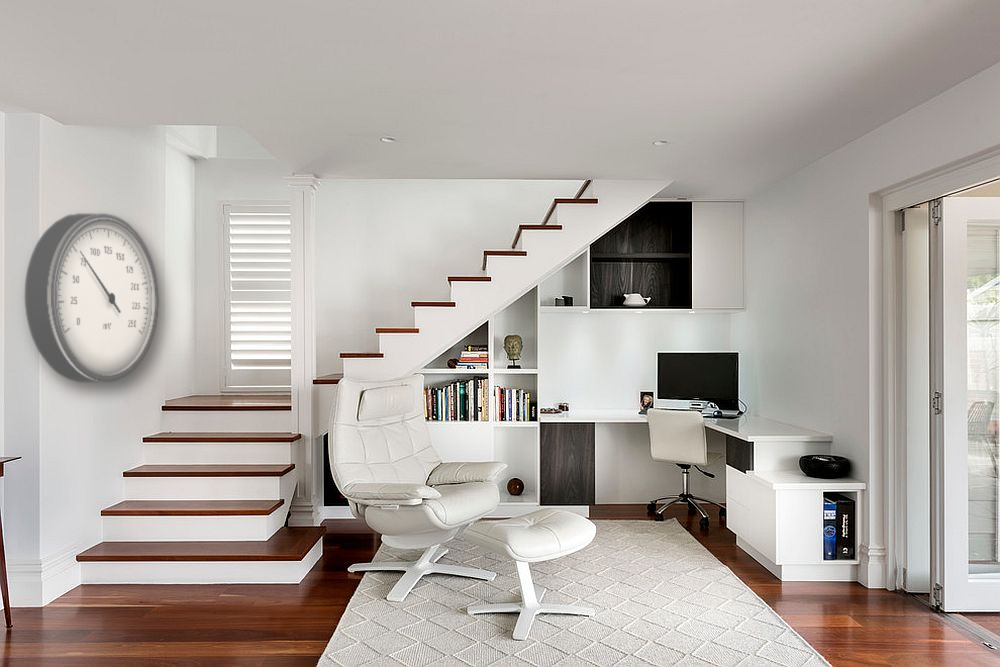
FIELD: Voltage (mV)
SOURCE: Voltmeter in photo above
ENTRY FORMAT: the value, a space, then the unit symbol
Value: 75 mV
